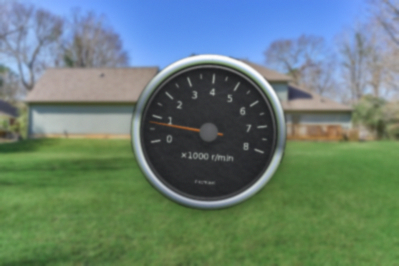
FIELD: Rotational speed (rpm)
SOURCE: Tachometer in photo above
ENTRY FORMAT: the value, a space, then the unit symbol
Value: 750 rpm
